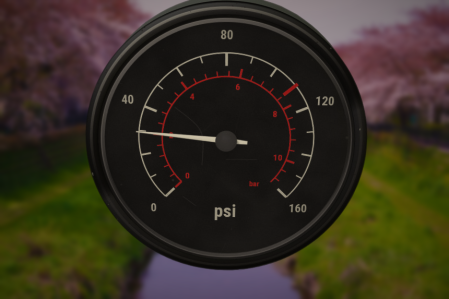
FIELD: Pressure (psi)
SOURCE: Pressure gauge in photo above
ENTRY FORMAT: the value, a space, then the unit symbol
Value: 30 psi
